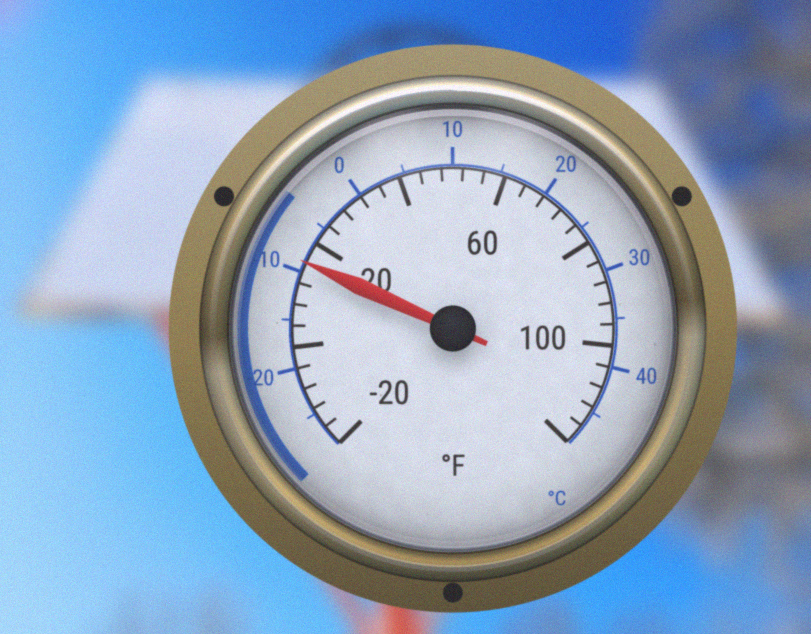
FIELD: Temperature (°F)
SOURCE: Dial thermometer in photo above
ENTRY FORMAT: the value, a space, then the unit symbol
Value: 16 °F
